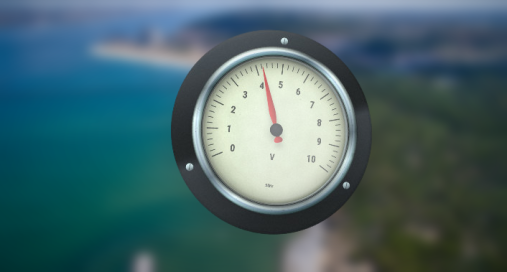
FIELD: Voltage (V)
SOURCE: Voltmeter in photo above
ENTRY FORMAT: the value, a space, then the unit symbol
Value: 4.2 V
